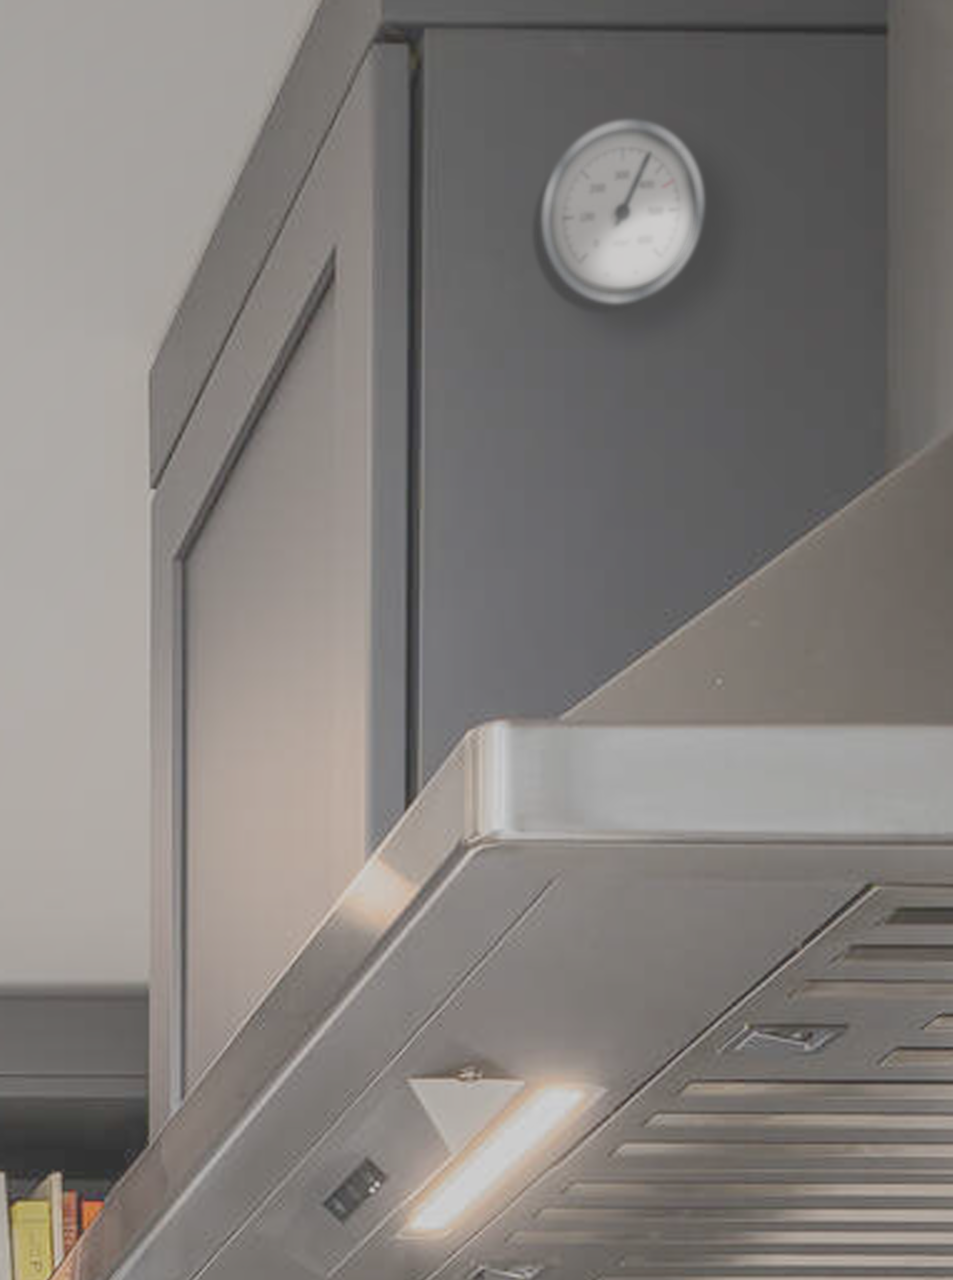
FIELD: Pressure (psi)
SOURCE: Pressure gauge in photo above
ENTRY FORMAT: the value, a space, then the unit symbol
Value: 360 psi
